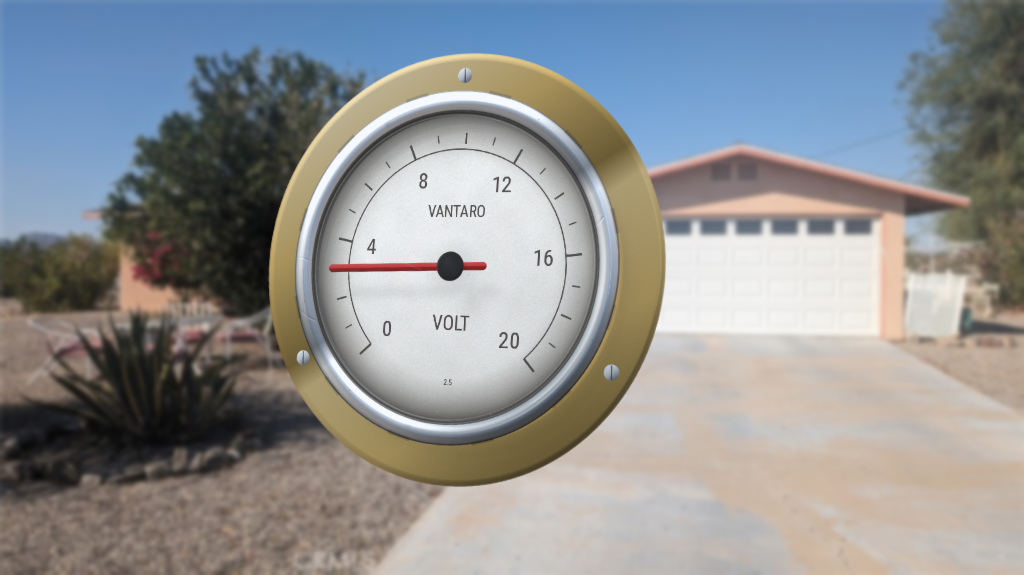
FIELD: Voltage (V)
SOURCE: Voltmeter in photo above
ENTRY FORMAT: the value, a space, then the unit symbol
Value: 3 V
